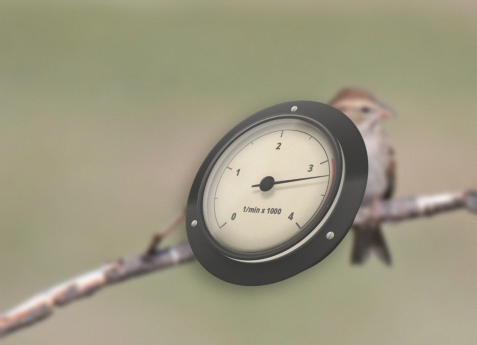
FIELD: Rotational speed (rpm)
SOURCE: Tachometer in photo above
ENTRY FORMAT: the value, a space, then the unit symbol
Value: 3250 rpm
